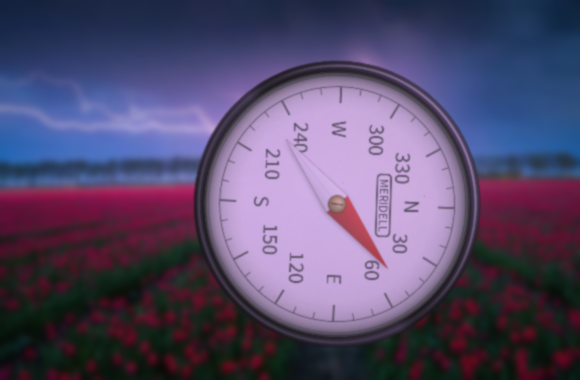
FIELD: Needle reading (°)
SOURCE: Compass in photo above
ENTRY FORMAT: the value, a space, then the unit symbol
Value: 50 °
